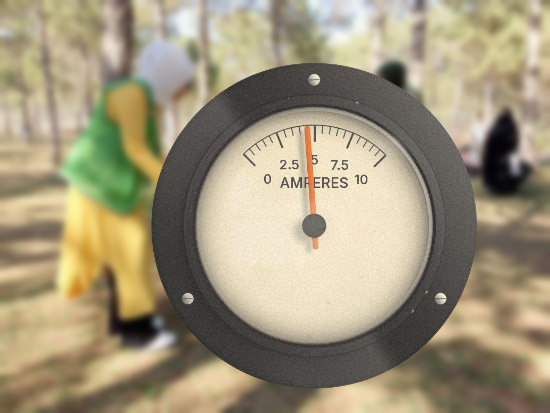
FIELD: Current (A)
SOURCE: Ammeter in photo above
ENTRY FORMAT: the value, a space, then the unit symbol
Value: 4.5 A
